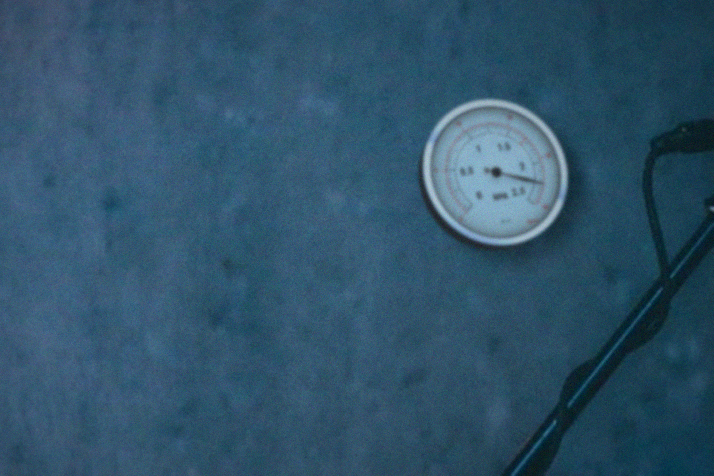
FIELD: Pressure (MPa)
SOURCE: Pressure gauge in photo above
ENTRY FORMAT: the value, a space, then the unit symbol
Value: 2.25 MPa
